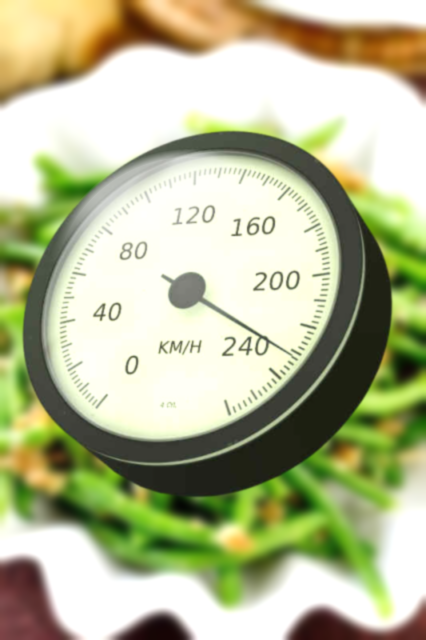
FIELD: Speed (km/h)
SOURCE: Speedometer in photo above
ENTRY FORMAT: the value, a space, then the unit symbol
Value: 232 km/h
